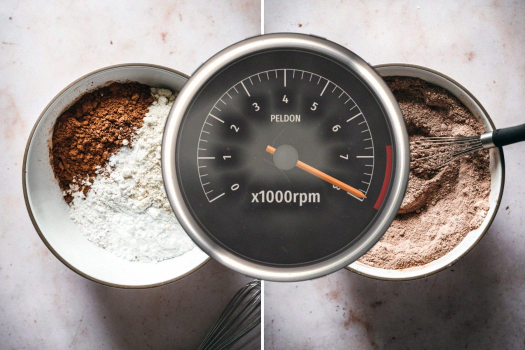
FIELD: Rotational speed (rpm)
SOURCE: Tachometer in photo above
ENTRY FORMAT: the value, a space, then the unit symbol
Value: 7900 rpm
